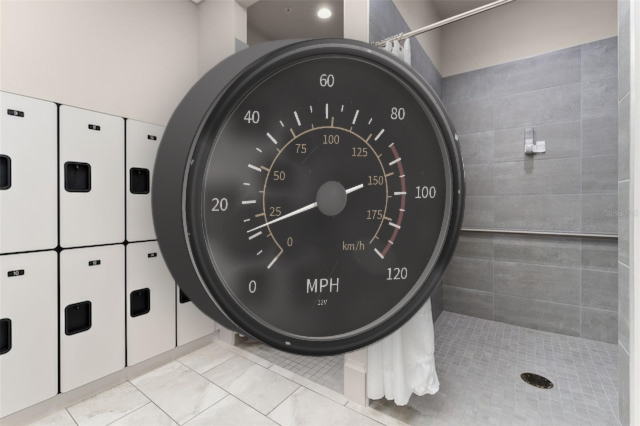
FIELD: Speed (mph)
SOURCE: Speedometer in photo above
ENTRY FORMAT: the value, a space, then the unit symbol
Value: 12.5 mph
